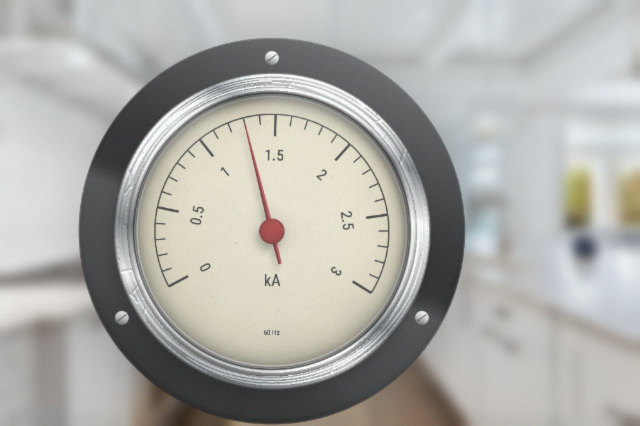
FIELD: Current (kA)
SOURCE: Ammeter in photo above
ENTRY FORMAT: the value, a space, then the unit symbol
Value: 1.3 kA
